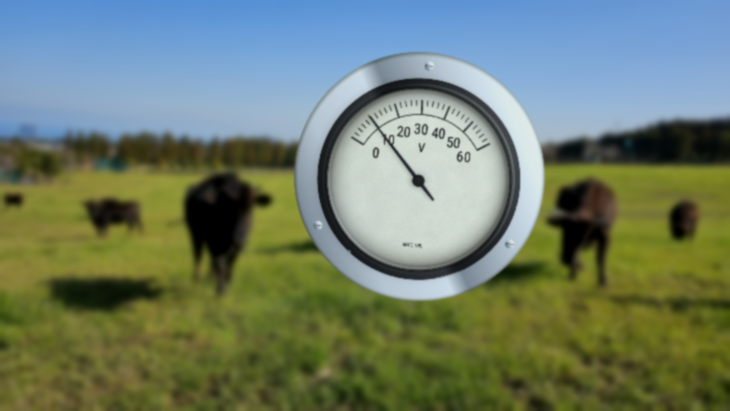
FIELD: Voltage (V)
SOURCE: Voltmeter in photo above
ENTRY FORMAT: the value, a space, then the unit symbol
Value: 10 V
